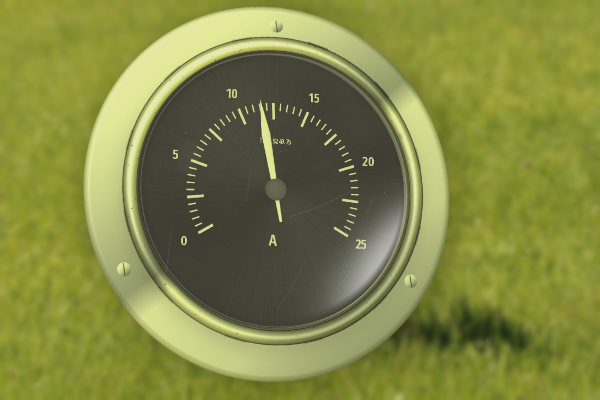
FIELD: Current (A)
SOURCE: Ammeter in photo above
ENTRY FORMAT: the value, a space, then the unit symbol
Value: 11.5 A
